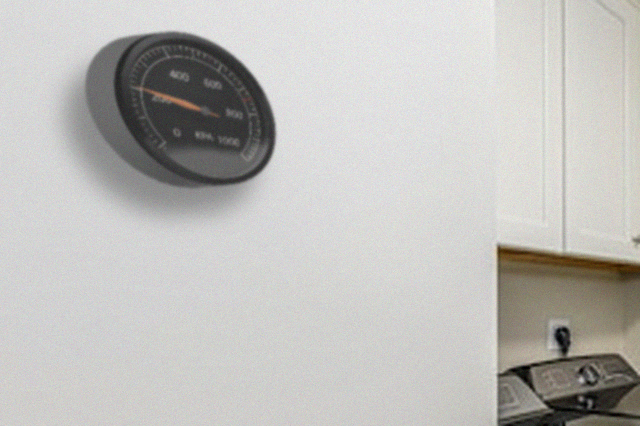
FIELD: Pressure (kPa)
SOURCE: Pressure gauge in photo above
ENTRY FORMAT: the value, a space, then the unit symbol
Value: 200 kPa
